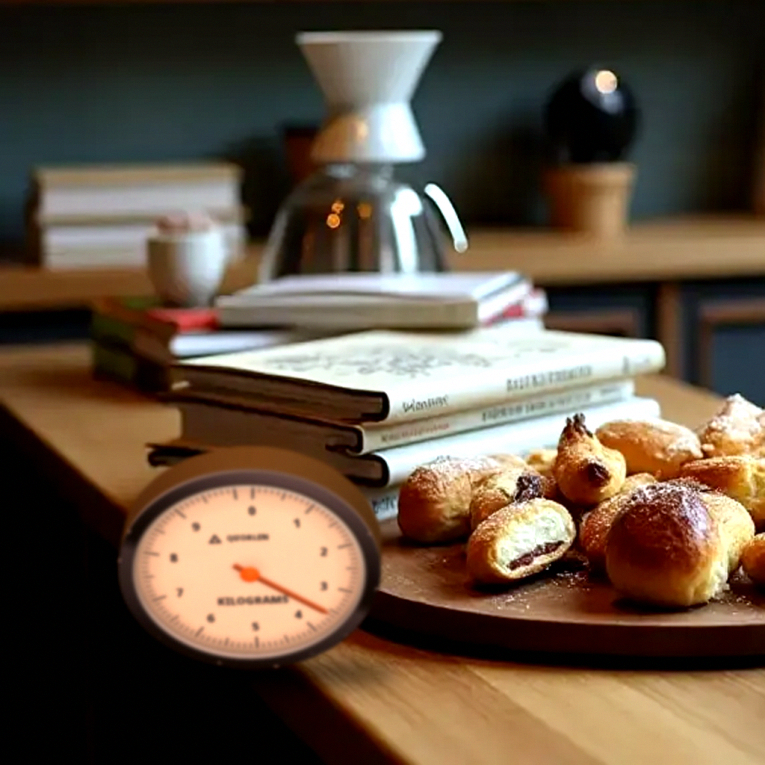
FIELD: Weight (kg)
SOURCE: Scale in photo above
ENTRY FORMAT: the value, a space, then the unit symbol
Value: 3.5 kg
